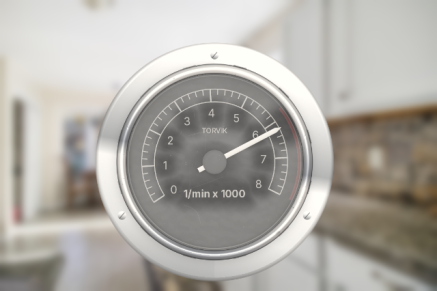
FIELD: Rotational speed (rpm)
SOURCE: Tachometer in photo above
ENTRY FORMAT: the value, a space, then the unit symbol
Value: 6200 rpm
